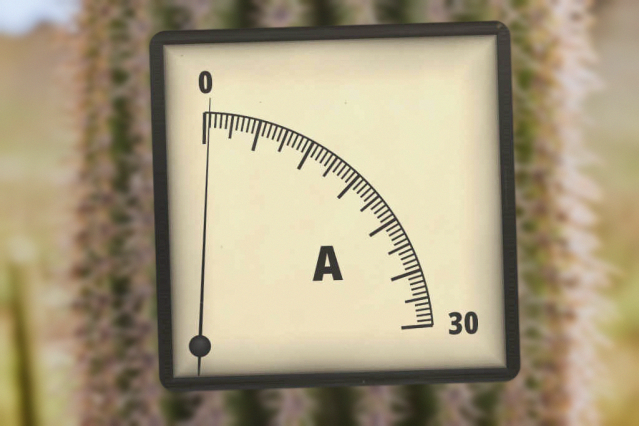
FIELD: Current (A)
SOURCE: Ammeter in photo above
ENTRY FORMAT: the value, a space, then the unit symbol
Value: 0.5 A
